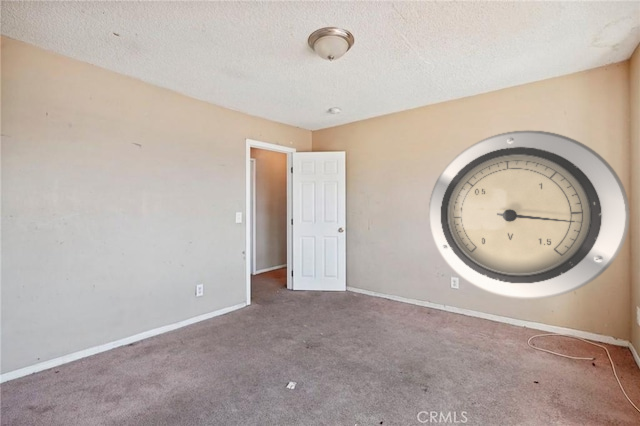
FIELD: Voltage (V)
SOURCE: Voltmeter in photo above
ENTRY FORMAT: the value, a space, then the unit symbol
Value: 1.3 V
